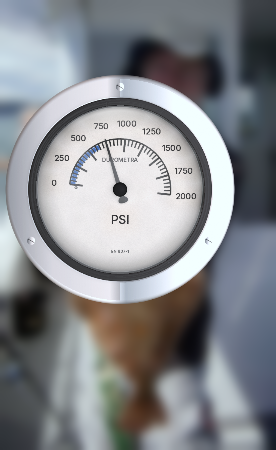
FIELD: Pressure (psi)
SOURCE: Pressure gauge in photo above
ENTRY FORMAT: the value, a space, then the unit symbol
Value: 750 psi
